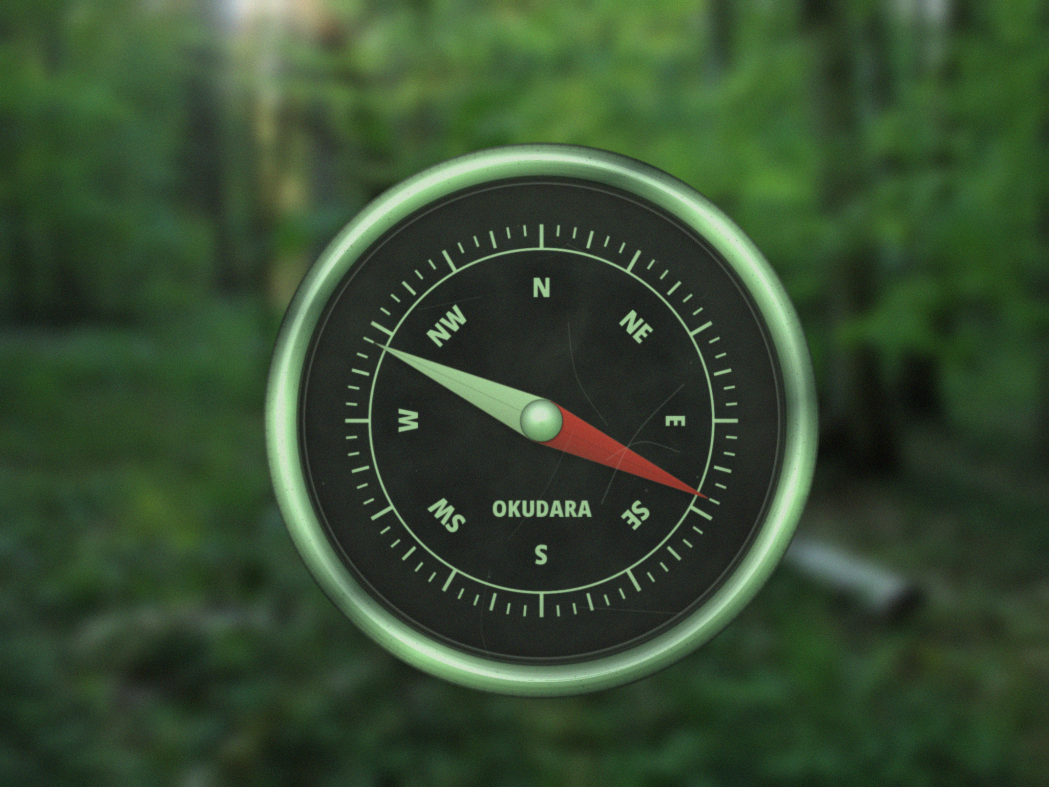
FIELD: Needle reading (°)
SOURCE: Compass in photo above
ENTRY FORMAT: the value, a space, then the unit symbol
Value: 115 °
